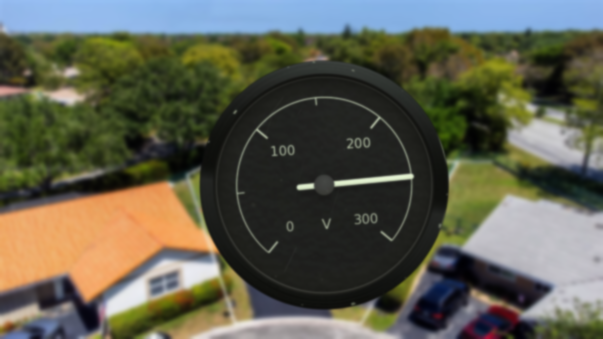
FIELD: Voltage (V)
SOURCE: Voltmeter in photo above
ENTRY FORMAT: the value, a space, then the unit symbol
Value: 250 V
